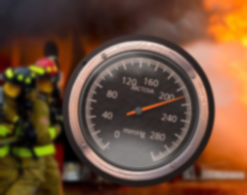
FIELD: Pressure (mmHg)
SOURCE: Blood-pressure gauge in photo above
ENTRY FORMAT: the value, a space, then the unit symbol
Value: 210 mmHg
